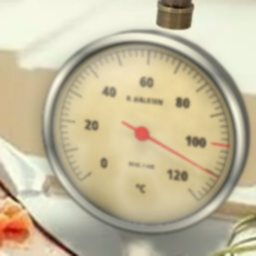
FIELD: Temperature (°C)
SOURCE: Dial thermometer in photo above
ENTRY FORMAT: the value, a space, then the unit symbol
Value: 110 °C
